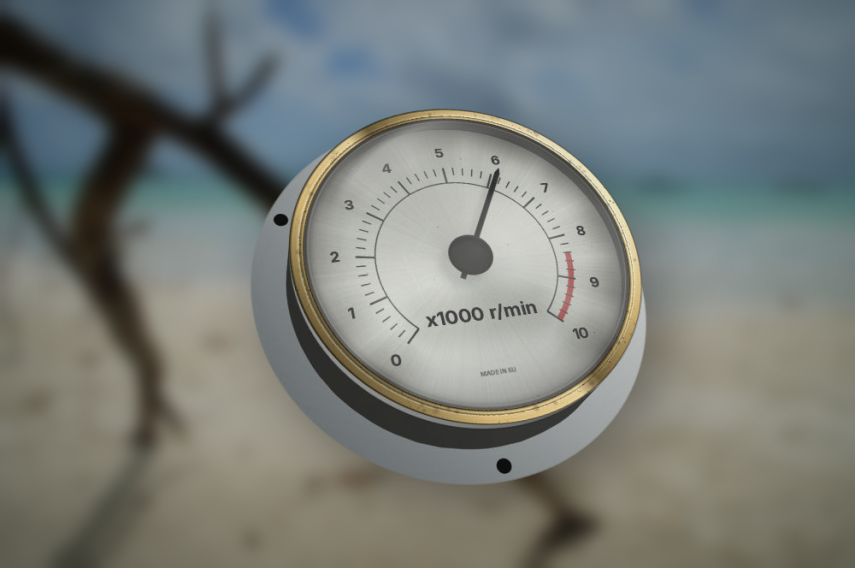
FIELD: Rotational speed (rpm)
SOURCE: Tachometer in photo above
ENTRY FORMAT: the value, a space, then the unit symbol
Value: 6100 rpm
